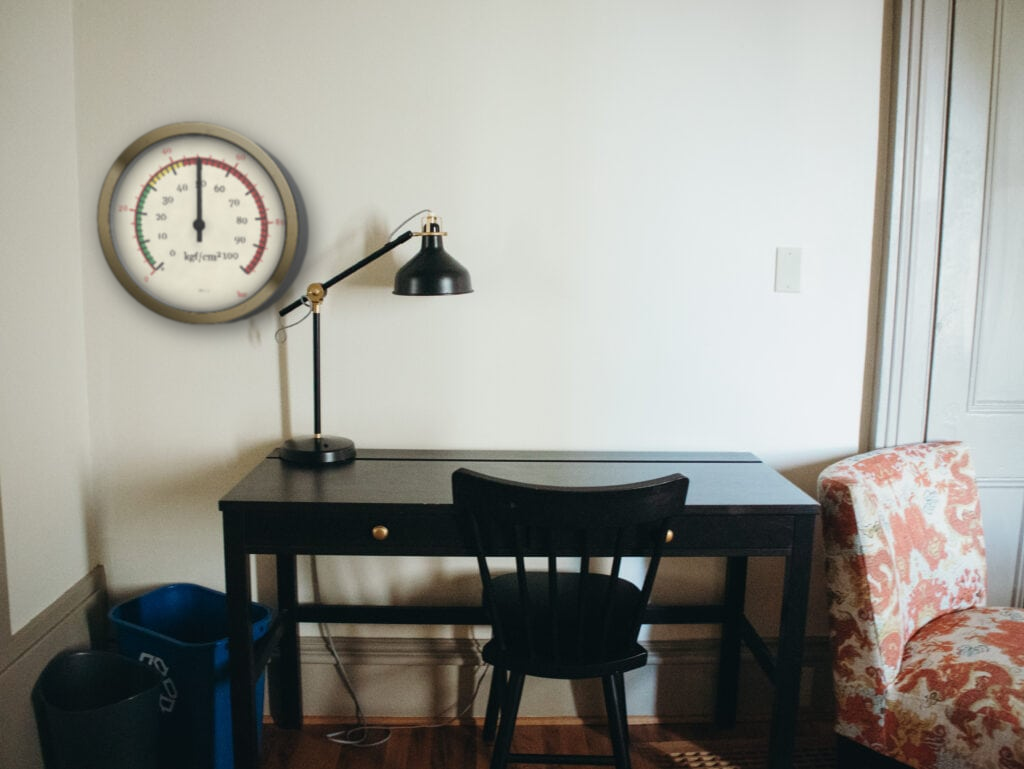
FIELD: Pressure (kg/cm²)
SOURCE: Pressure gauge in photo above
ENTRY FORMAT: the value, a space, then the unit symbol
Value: 50 kg/cm²
